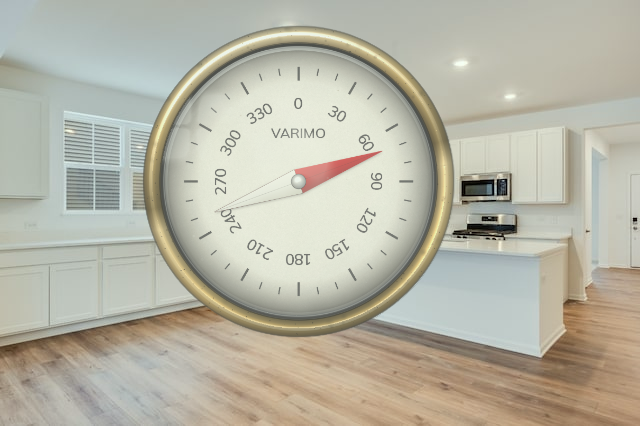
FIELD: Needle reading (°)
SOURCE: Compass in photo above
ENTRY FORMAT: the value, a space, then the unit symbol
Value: 70 °
